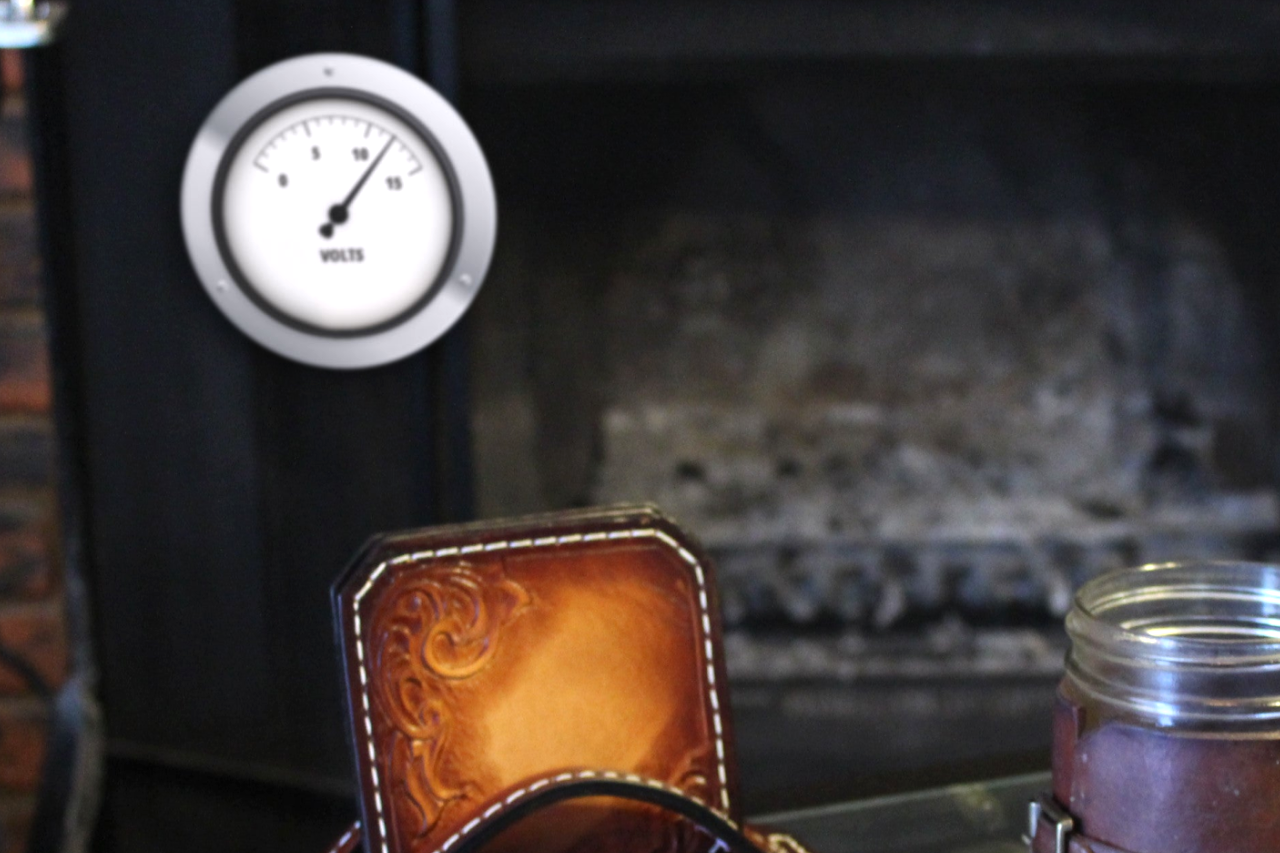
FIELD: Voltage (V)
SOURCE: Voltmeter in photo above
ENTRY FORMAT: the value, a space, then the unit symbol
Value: 12 V
